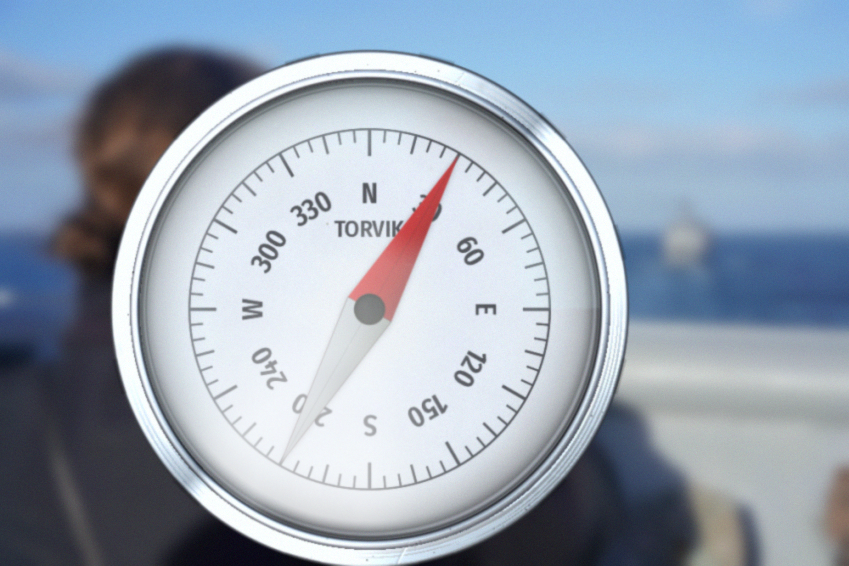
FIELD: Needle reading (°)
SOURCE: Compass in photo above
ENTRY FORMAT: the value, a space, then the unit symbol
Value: 30 °
